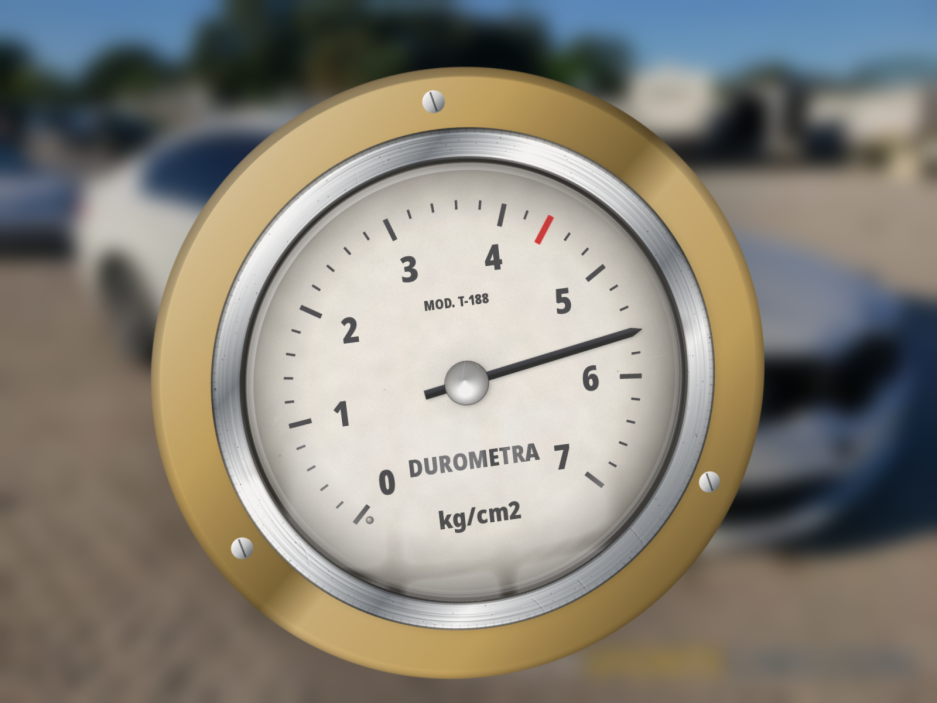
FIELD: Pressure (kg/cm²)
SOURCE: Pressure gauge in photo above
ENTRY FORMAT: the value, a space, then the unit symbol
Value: 5.6 kg/cm²
